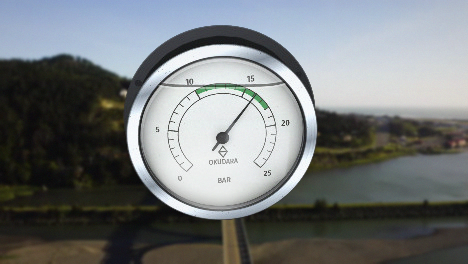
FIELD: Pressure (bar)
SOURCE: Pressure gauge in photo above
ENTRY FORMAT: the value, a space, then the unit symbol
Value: 16 bar
